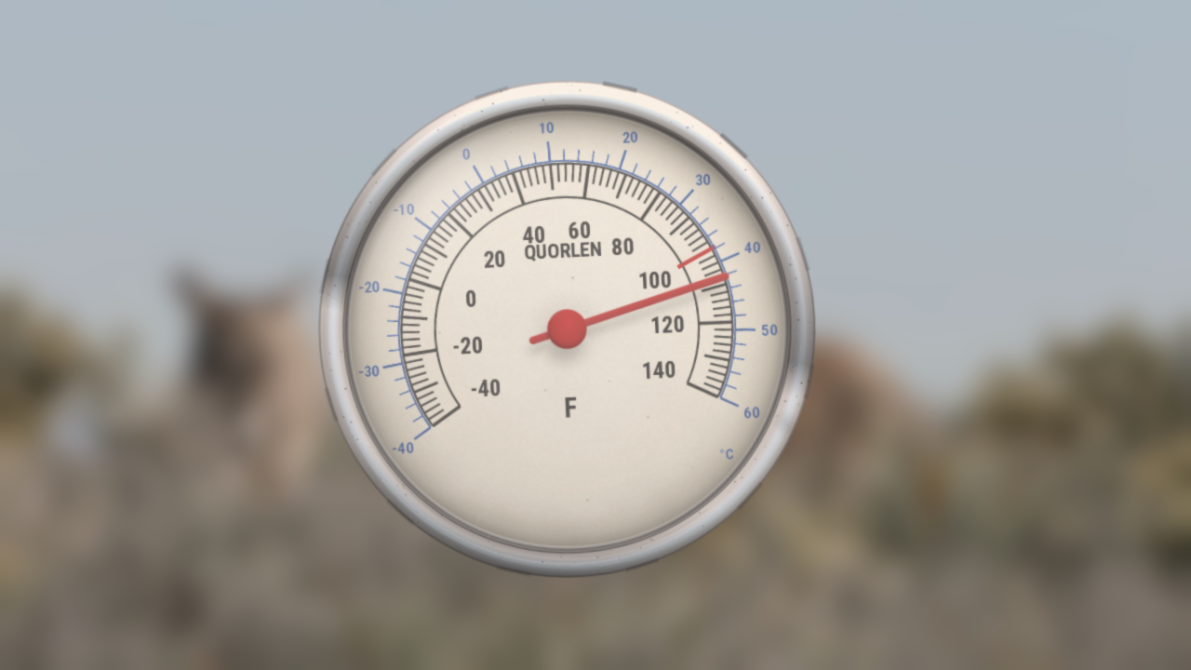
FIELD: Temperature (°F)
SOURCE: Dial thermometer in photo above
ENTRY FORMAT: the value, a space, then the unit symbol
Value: 108 °F
